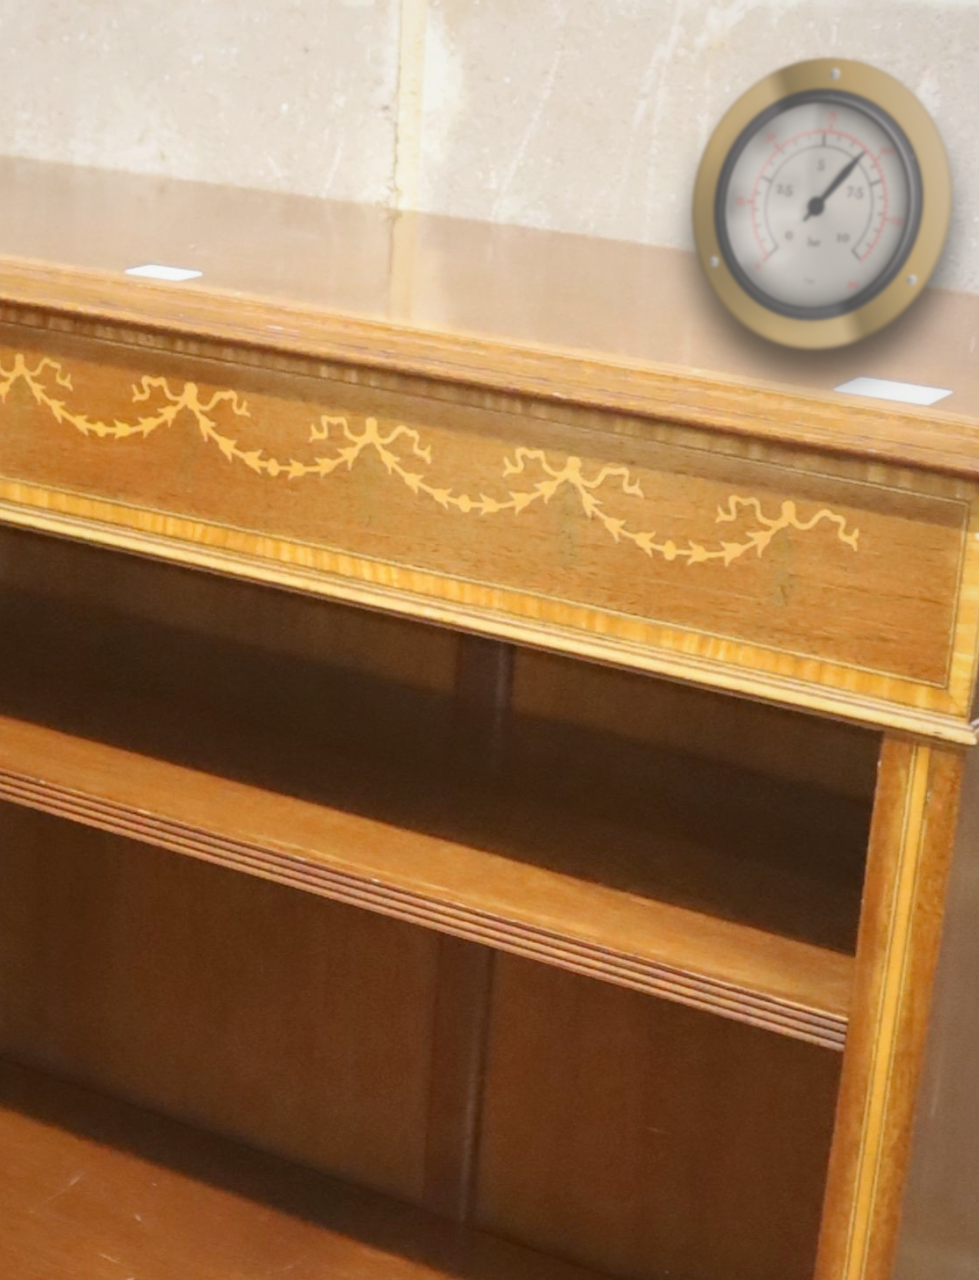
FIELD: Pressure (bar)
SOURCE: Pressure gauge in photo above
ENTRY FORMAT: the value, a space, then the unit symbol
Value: 6.5 bar
